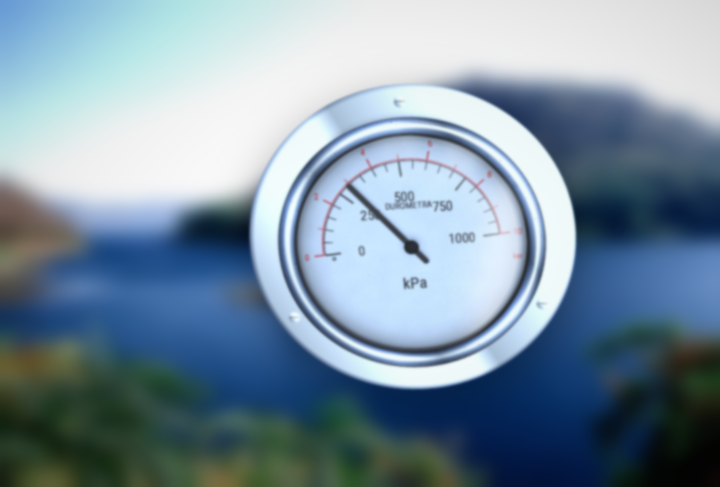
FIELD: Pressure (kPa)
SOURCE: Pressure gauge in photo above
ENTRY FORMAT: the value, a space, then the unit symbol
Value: 300 kPa
